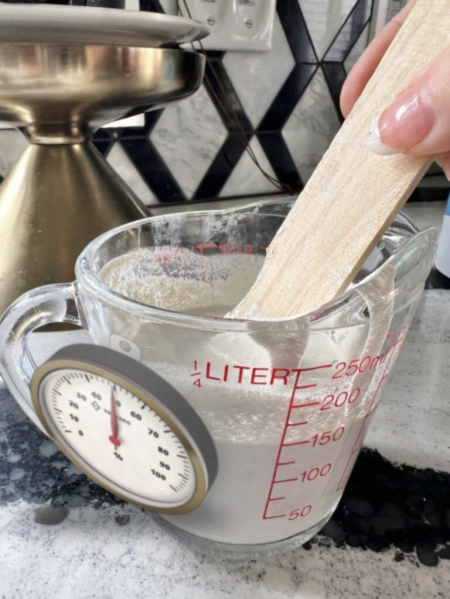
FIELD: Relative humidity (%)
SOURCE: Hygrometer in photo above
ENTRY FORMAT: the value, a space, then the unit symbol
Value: 50 %
